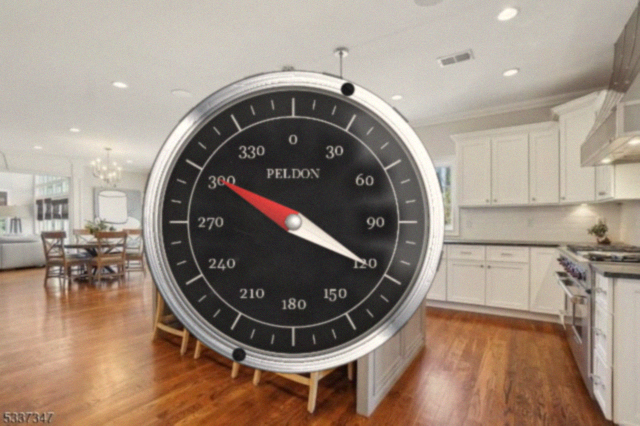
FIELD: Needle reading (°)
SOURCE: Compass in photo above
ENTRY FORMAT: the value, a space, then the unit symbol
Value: 300 °
